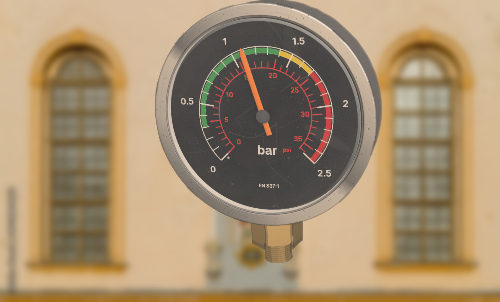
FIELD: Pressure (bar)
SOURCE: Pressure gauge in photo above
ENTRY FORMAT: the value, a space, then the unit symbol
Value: 1.1 bar
